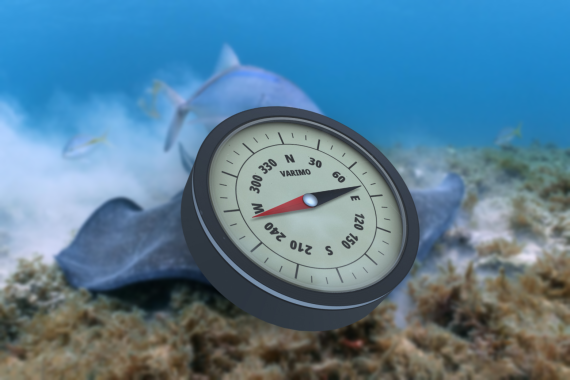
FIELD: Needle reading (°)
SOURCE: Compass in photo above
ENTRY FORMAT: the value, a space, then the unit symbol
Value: 260 °
